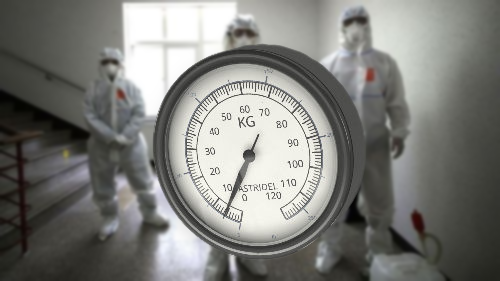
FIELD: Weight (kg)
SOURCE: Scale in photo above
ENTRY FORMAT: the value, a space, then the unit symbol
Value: 5 kg
